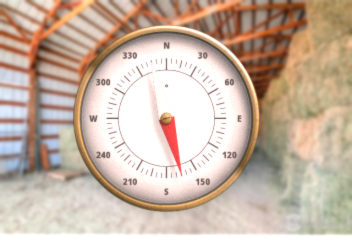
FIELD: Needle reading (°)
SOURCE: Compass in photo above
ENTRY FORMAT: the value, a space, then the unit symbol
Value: 165 °
